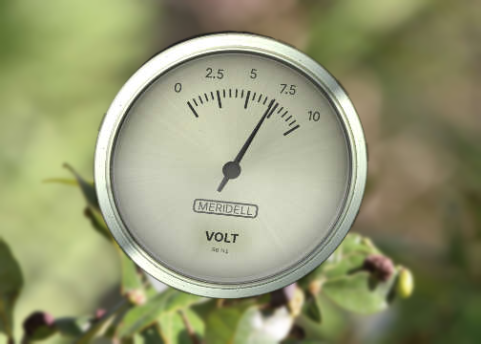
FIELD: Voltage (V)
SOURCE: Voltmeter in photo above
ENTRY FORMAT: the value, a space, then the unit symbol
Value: 7 V
